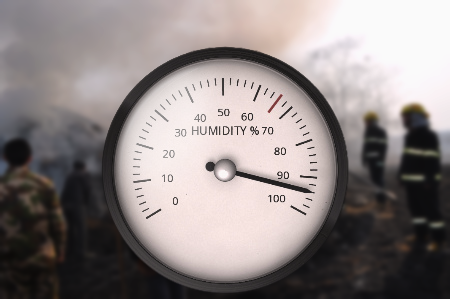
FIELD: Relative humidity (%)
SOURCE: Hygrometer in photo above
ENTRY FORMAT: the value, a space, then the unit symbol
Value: 94 %
